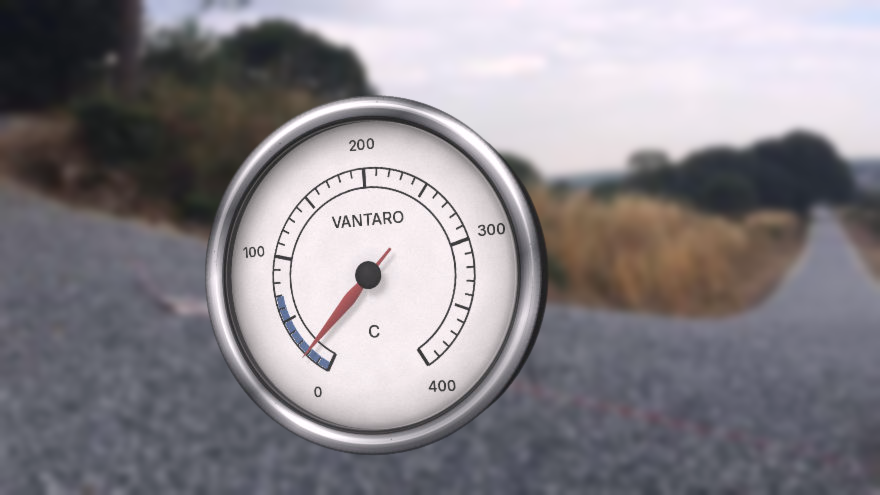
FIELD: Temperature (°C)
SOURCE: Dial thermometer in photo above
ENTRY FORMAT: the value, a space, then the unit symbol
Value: 20 °C
